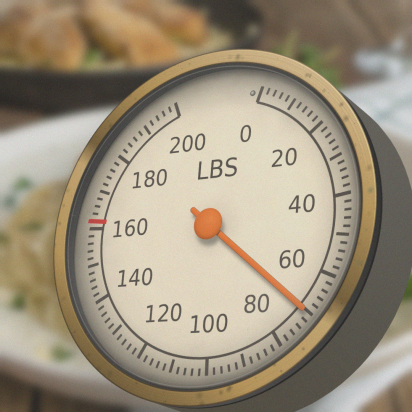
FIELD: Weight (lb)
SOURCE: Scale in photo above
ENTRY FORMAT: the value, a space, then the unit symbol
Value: 70 lb
